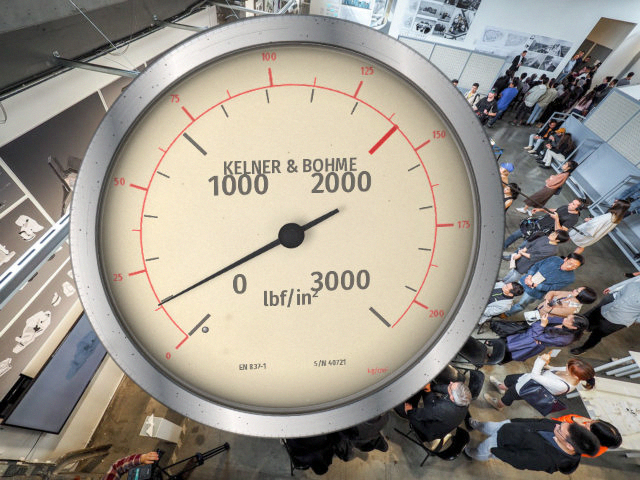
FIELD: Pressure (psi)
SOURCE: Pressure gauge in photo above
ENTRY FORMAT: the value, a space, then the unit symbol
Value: 200 psi
